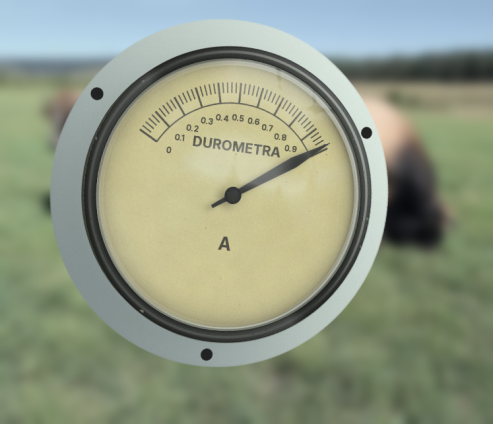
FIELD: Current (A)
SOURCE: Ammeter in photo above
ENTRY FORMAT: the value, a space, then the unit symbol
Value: 0.98 A
